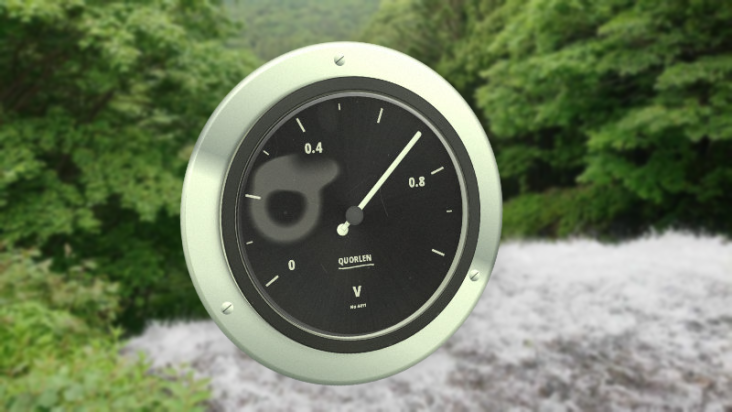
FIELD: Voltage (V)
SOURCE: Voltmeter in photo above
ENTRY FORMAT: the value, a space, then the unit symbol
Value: 0.7 V
